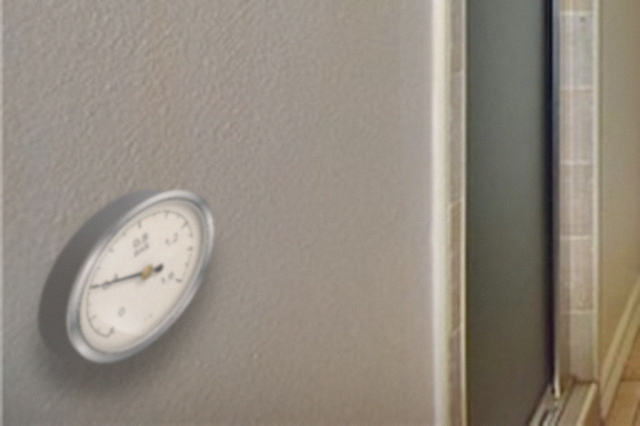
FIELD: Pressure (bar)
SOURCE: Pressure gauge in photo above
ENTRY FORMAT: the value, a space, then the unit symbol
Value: 0.4 bar
